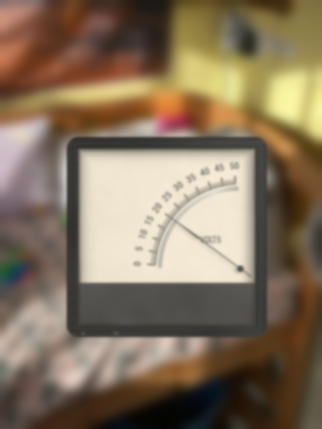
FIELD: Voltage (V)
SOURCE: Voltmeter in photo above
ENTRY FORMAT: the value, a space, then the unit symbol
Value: 20 V
